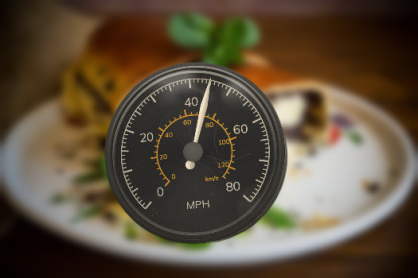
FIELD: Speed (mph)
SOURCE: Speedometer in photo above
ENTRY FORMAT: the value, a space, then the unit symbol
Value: 45 mph
